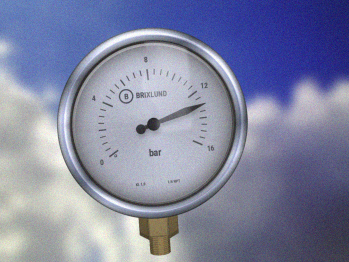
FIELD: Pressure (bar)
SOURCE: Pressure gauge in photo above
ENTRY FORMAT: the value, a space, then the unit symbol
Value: 13 bar
